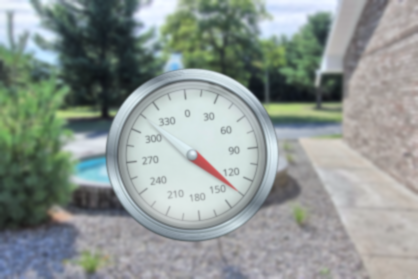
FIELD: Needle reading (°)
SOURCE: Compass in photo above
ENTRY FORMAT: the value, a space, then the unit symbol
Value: 135 °
